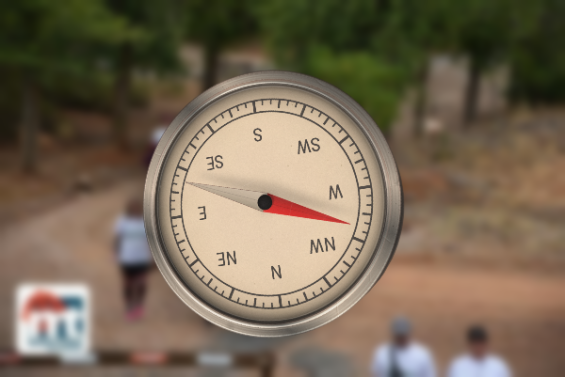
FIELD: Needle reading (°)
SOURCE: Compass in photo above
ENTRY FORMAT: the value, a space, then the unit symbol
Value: 292.5 °
